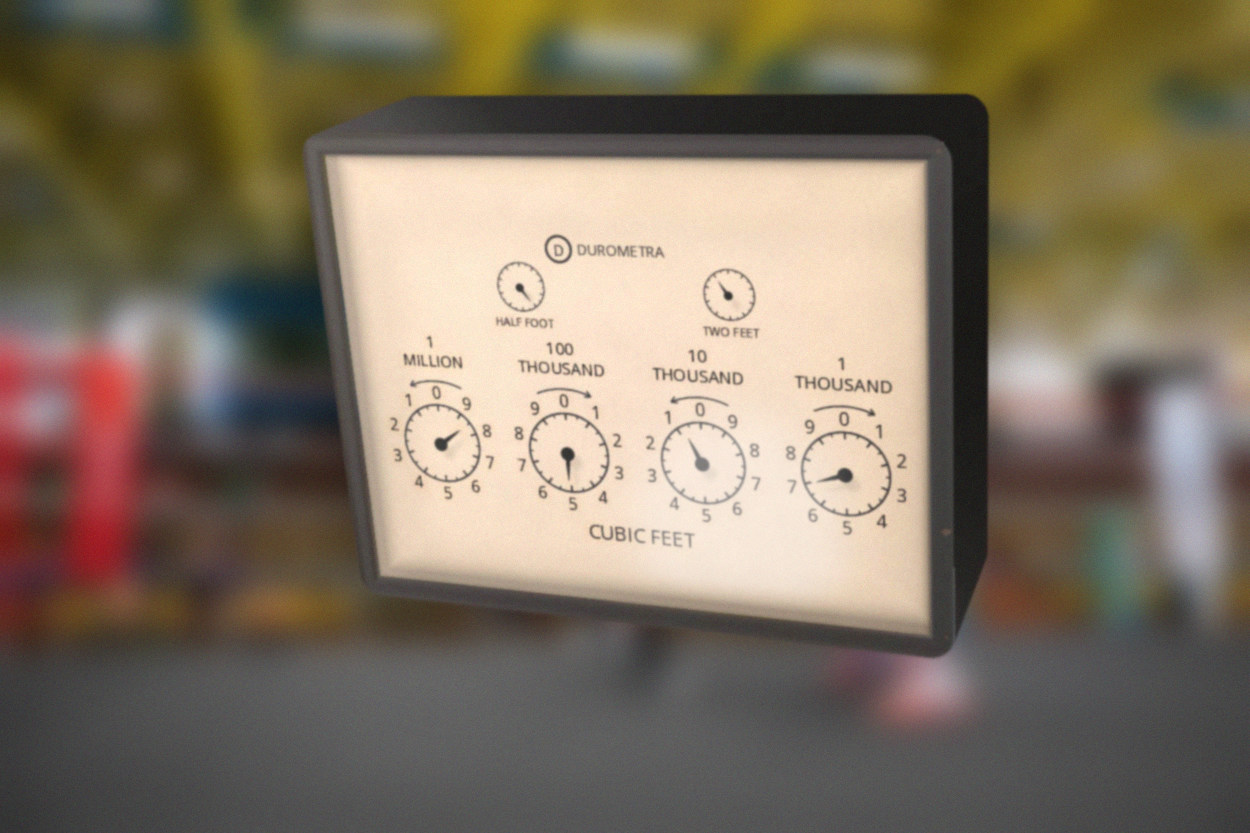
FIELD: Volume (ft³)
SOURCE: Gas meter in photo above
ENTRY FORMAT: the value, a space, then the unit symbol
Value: 850700 ft³
